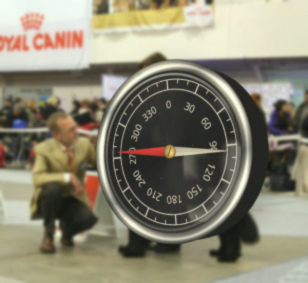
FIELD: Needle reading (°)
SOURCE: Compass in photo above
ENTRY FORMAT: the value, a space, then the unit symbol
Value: 275 °
